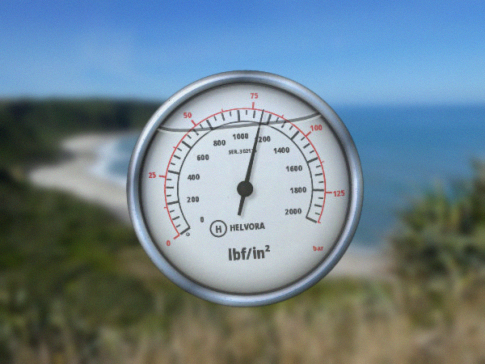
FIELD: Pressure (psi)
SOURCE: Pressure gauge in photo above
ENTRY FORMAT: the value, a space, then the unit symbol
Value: 1150 psi
